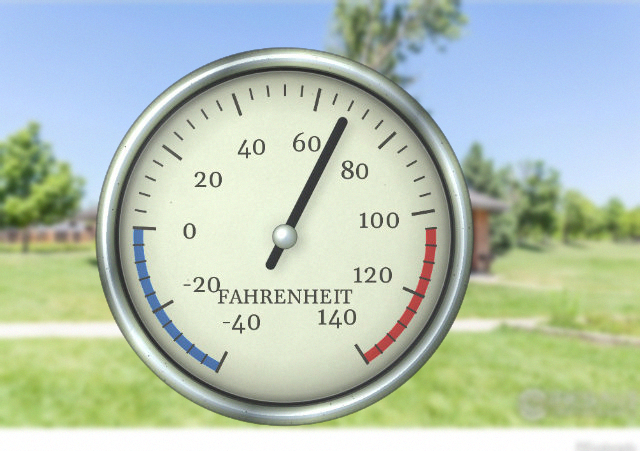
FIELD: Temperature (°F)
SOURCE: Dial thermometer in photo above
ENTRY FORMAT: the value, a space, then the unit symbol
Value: 68 °F
